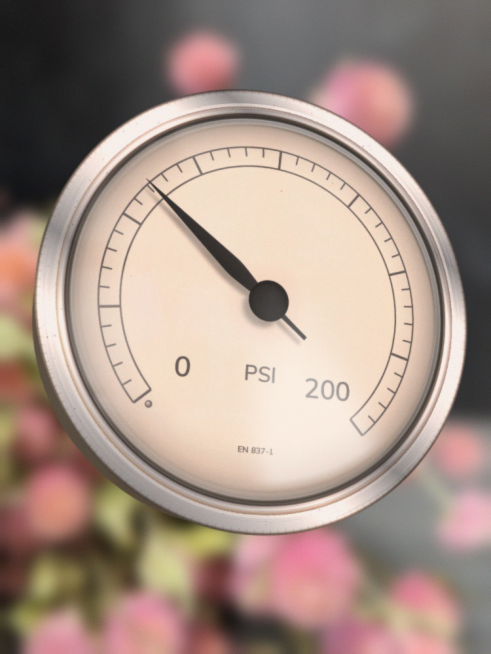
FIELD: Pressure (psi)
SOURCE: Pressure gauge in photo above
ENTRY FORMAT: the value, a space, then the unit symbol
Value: 60 psi
